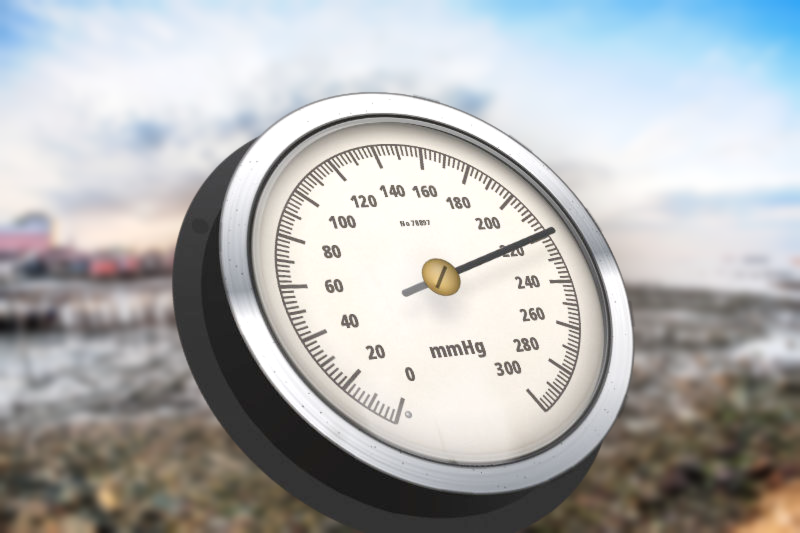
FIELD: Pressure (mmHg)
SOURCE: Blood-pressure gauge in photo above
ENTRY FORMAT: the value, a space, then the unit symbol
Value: 220 mmHg
